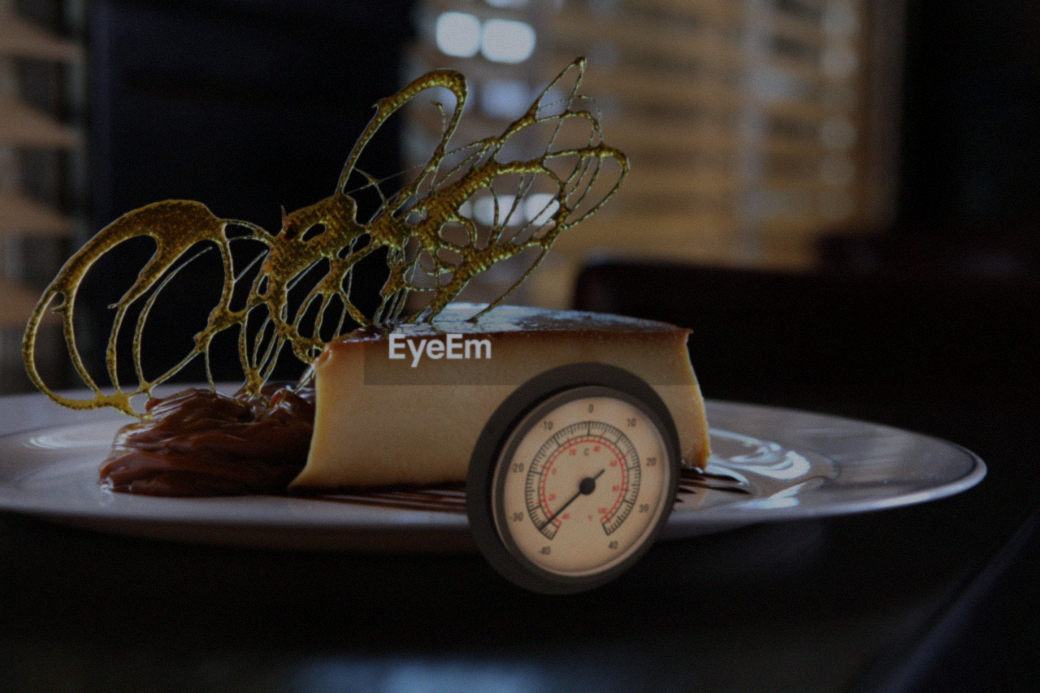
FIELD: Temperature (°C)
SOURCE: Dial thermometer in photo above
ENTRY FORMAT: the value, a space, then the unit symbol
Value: -35 °C
